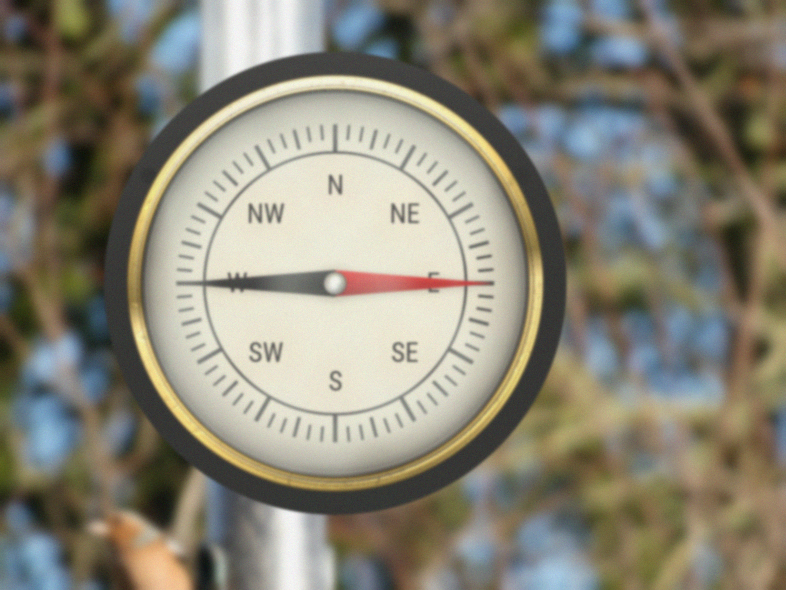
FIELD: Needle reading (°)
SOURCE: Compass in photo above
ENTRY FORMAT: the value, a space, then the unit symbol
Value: 90 °
